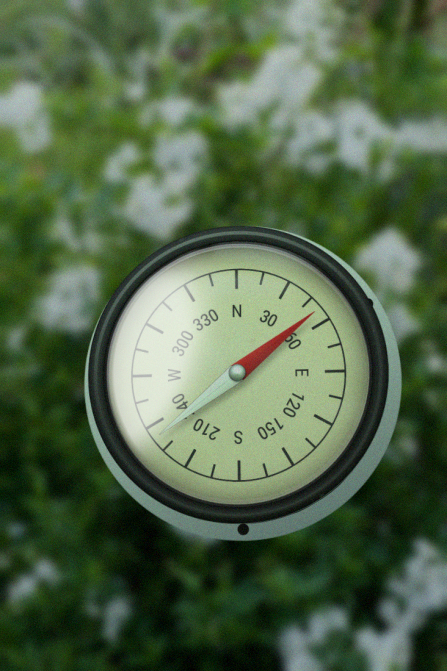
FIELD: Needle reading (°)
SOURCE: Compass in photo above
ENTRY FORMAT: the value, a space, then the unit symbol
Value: 52.5 °
